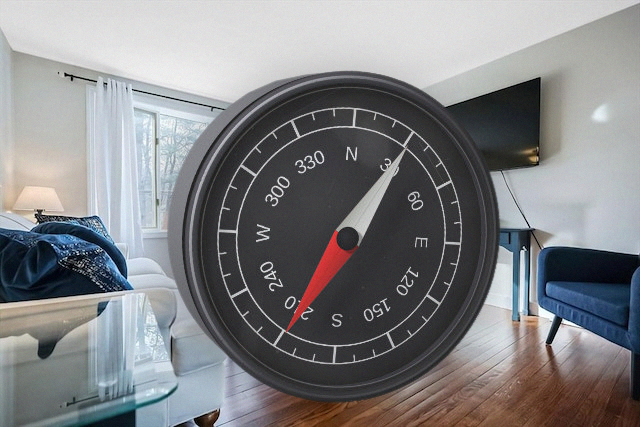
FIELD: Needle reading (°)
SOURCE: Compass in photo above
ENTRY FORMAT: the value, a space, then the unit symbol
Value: 210 °
